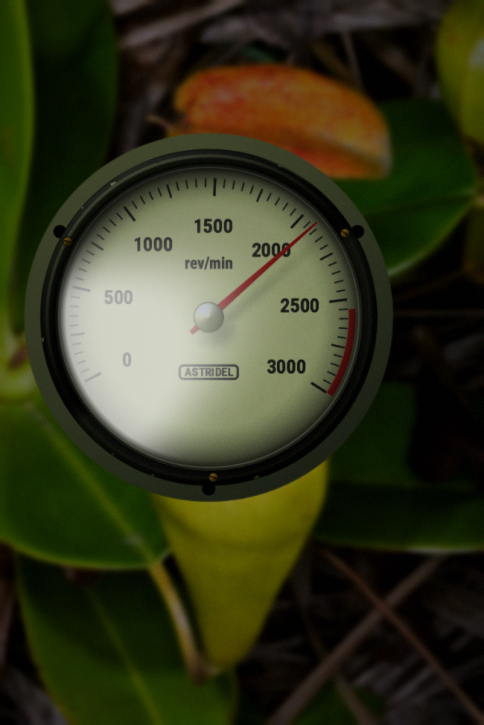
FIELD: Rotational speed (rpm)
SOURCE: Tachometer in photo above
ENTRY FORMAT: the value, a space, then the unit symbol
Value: 2075 rpm
